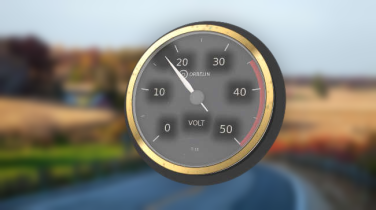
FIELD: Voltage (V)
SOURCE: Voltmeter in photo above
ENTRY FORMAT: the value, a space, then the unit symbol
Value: 17.5 V
